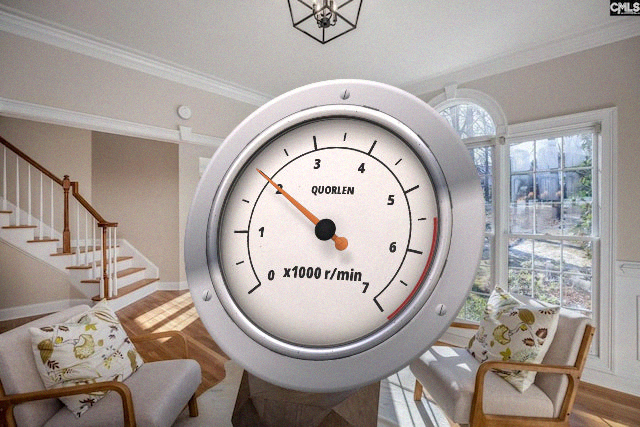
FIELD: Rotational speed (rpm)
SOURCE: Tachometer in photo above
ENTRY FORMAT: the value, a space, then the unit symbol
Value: 2000 rpm
